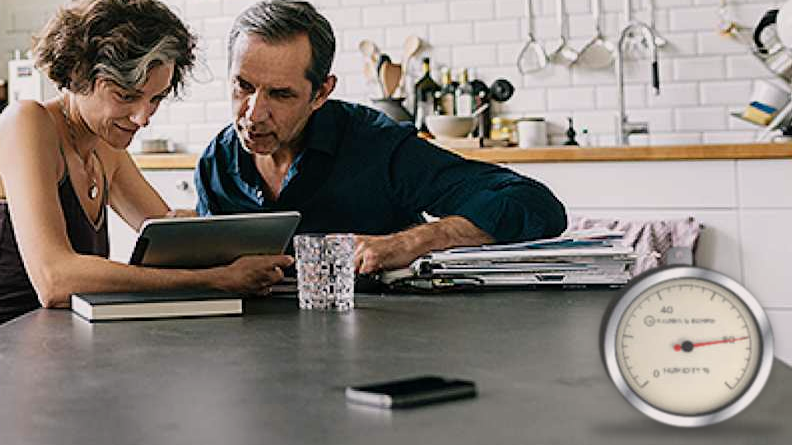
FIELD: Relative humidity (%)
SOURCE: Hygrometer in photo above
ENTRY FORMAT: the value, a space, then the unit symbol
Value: 80 %
